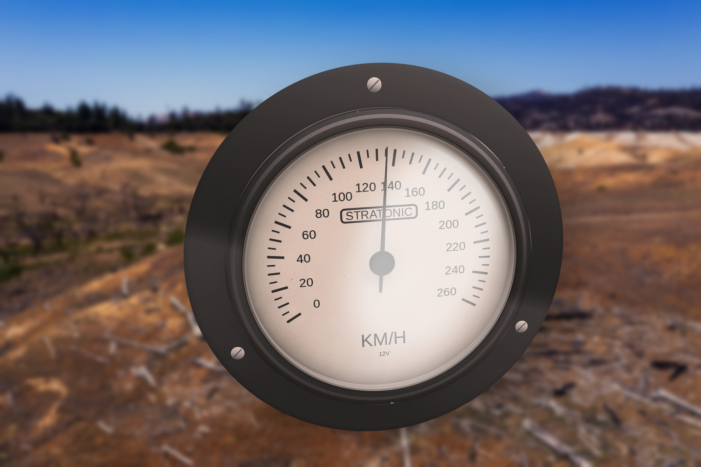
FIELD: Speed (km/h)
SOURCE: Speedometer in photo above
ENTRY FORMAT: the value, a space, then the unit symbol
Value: 135 km/h
